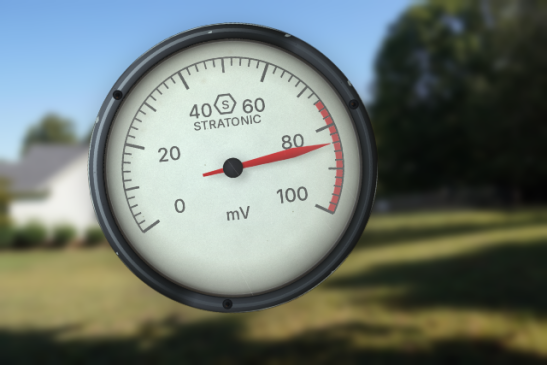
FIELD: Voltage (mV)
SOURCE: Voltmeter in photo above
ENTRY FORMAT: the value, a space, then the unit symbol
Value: 84 mV
